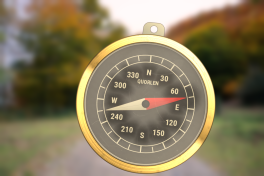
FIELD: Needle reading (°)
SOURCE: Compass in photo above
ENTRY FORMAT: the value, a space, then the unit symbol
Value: 75 °
